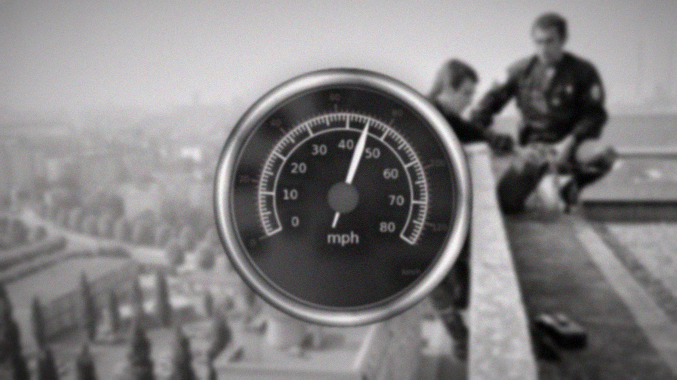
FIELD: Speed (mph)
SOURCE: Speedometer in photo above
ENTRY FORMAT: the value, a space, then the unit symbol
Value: 45 mph
